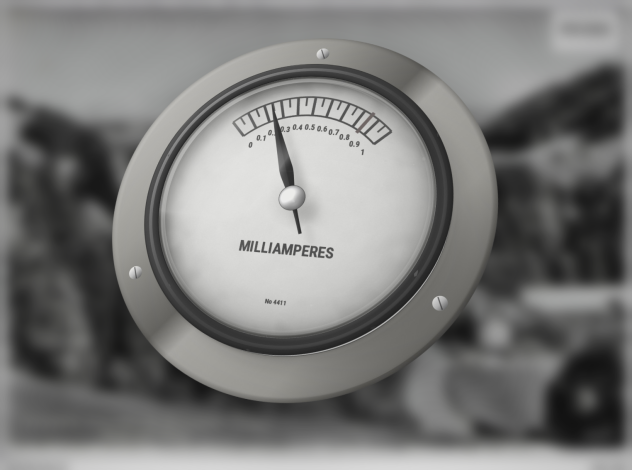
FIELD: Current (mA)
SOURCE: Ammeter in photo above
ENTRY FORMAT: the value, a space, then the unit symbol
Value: 0.25 mA
